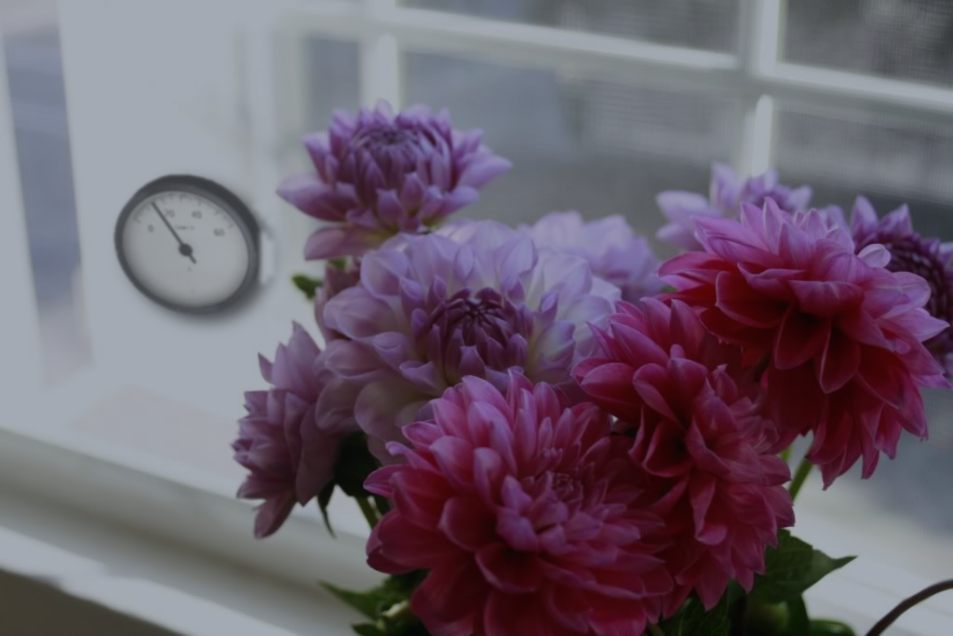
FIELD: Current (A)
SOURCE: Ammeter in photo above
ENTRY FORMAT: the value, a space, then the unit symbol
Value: 15 A
